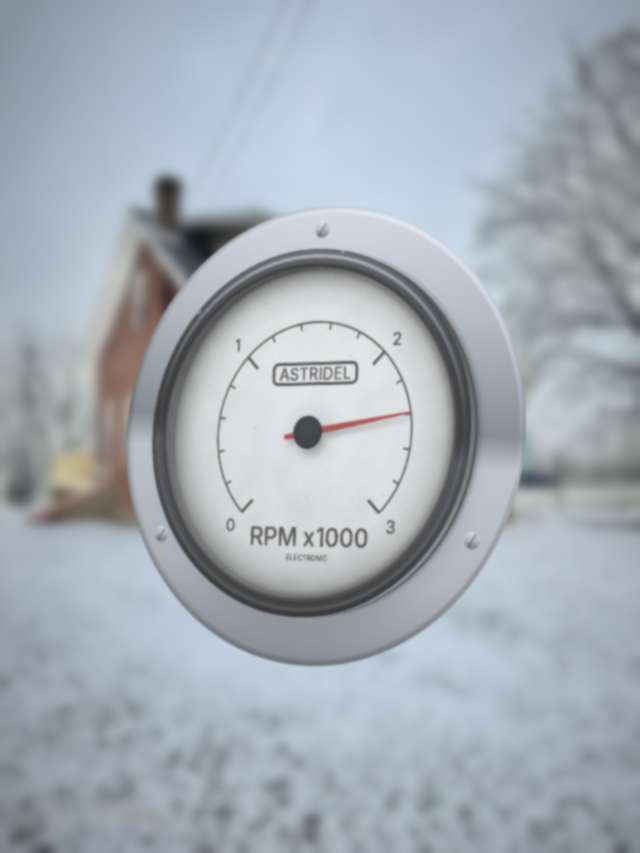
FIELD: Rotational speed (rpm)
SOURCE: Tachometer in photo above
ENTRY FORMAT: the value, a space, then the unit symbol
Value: 2400 rpm
